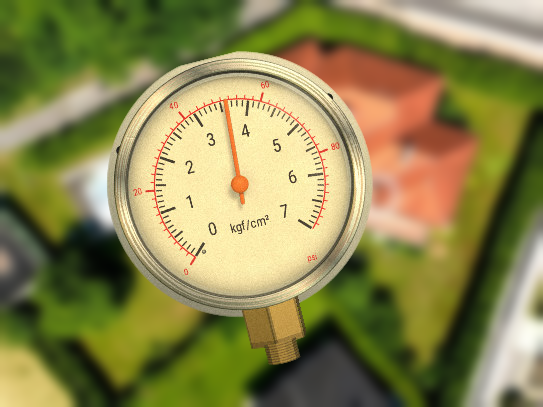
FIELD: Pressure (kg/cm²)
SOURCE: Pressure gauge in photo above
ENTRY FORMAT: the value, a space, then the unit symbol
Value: 3.6 kg/cm²
